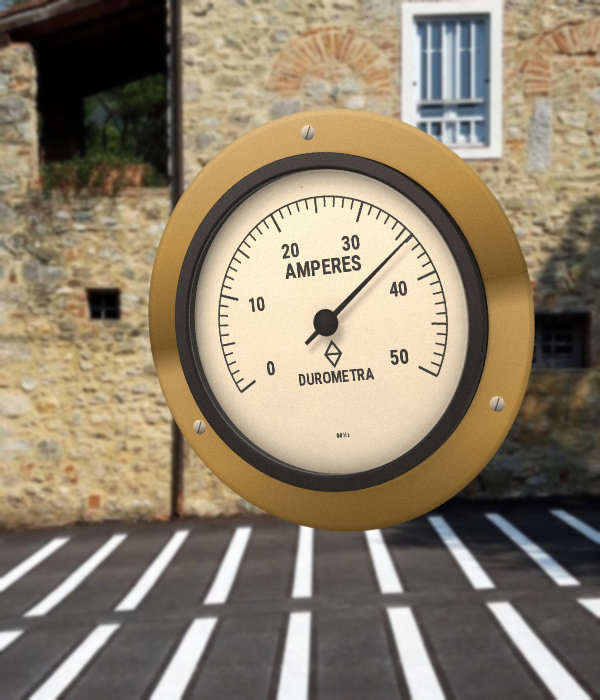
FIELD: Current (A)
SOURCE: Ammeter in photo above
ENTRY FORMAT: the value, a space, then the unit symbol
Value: 36 A
